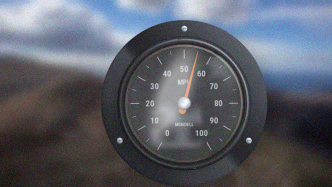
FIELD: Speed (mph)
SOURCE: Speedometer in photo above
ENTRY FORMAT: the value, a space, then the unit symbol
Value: 55 mph
